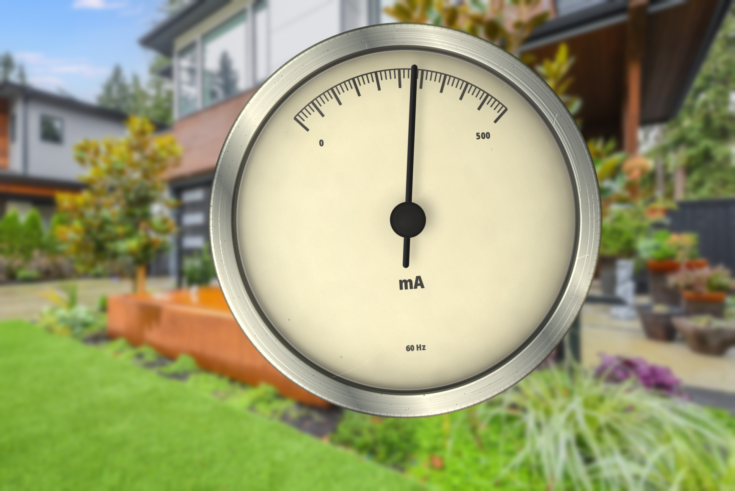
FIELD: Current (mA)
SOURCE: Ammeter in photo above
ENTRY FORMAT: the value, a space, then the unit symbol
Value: 280 mA
